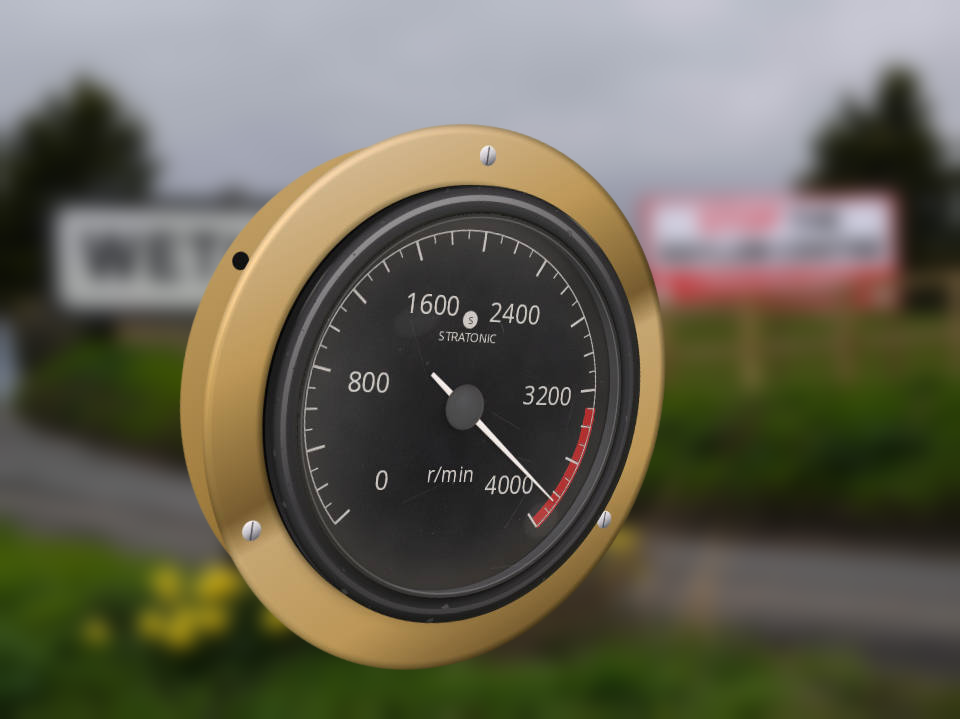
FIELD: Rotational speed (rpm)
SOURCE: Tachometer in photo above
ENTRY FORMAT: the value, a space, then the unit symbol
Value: 3850 rpm
